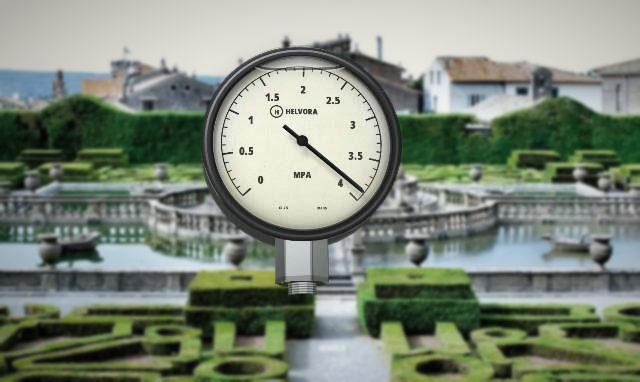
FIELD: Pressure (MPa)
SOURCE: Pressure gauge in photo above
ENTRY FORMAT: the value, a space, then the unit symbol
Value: 3.9 MPa
